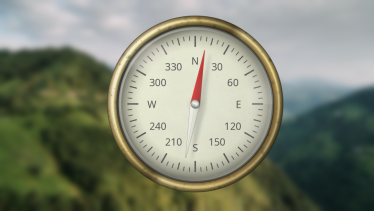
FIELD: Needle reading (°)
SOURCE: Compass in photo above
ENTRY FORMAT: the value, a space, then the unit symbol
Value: 10 °
